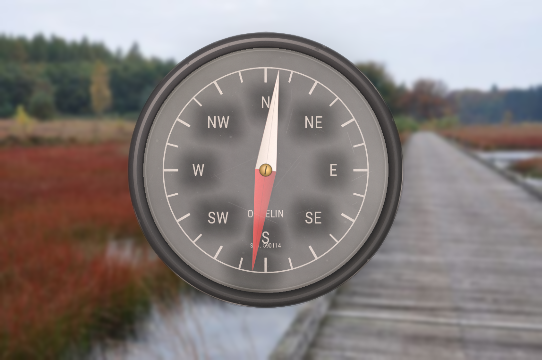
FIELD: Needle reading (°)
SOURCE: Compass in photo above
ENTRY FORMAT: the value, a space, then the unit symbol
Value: 187.5 °
